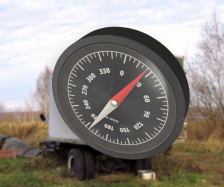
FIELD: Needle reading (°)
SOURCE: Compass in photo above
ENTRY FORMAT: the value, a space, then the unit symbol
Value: 25 °
